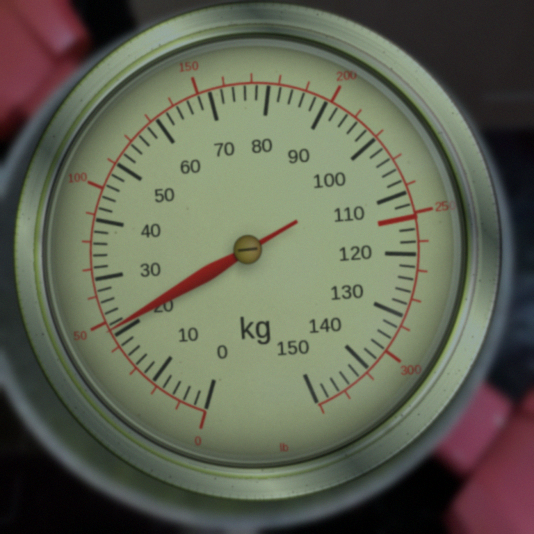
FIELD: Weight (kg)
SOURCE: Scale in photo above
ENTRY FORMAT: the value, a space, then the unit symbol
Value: 21 kg
